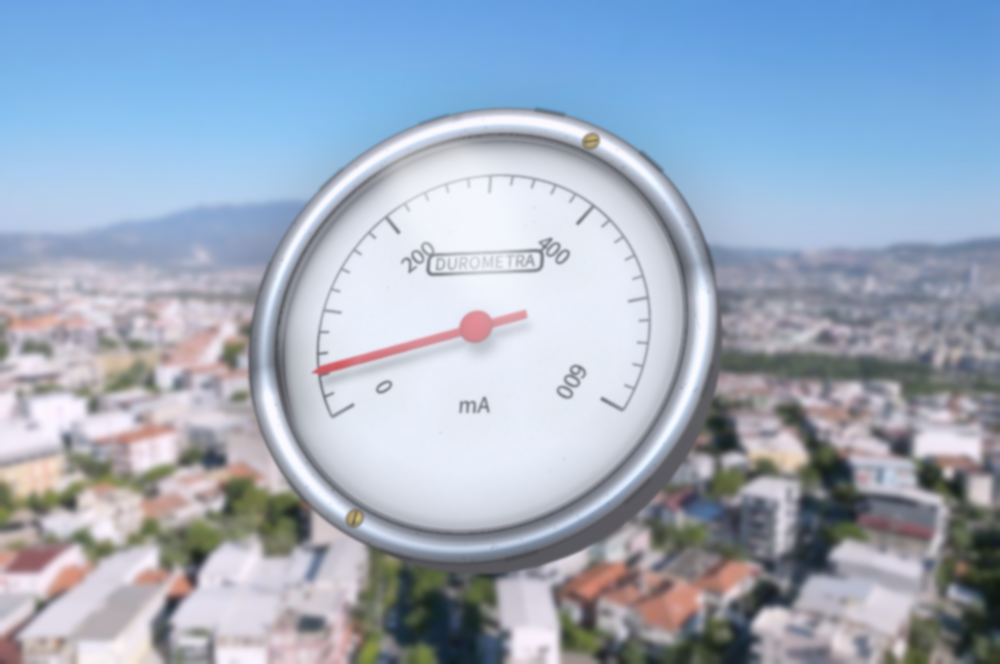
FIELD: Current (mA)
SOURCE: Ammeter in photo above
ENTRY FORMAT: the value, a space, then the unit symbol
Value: 40 mA
